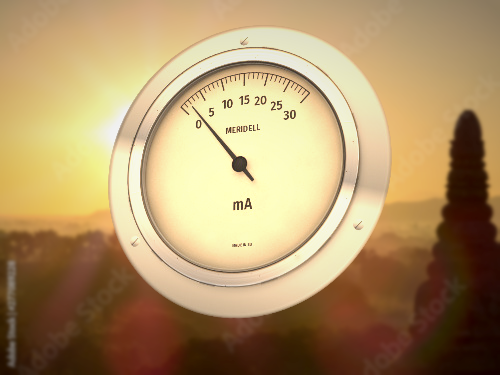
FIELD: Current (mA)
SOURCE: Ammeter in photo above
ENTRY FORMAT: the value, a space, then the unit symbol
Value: 2 mA
